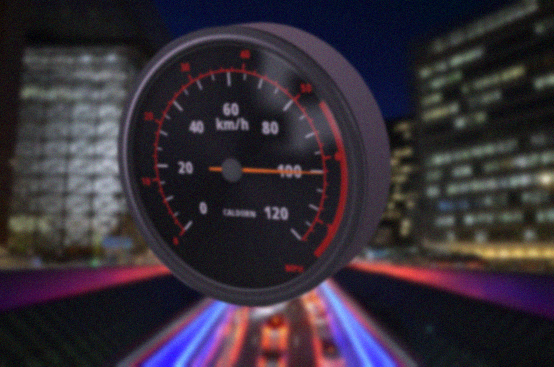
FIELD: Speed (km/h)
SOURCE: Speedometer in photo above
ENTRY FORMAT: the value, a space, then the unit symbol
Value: 100 km/h
